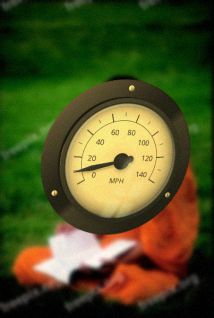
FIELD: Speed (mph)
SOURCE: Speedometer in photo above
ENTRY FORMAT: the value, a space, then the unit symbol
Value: 10 mph
